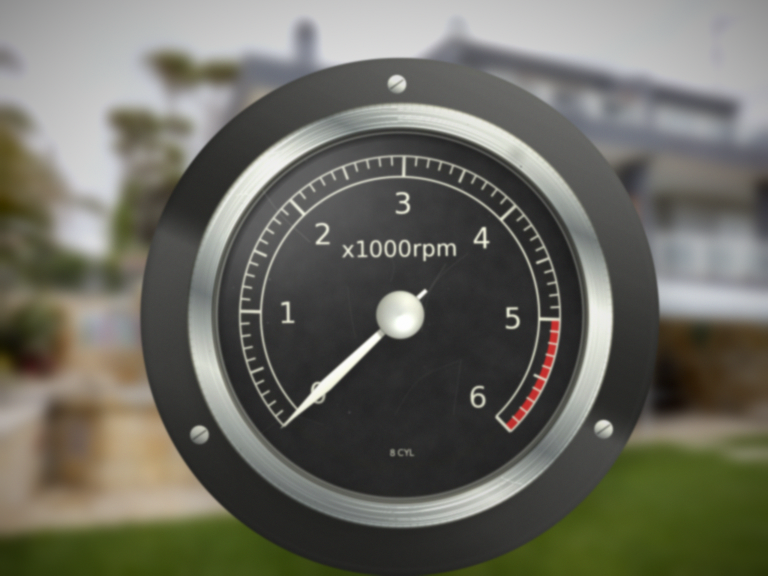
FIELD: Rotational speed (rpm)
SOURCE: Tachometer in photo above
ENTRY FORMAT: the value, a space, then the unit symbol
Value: 0 rpm
